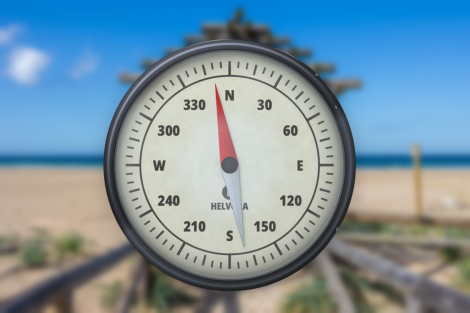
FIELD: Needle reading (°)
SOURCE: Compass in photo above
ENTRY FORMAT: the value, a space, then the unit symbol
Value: 350 °
